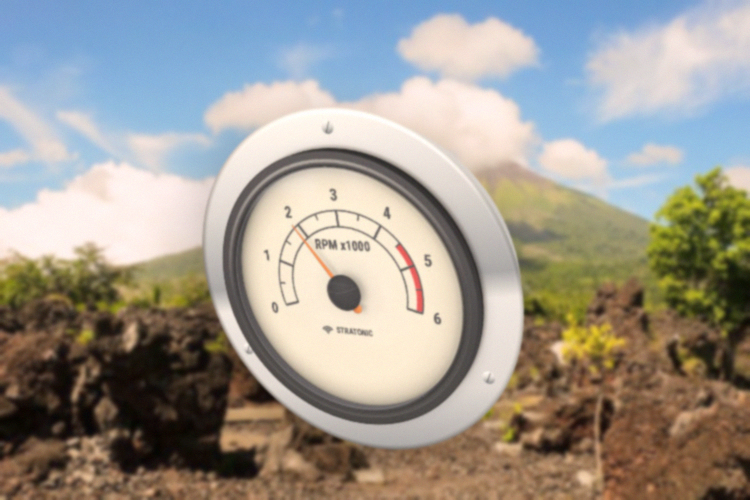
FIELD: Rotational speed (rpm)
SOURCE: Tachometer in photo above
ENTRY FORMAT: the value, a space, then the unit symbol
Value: 2000 rpm
